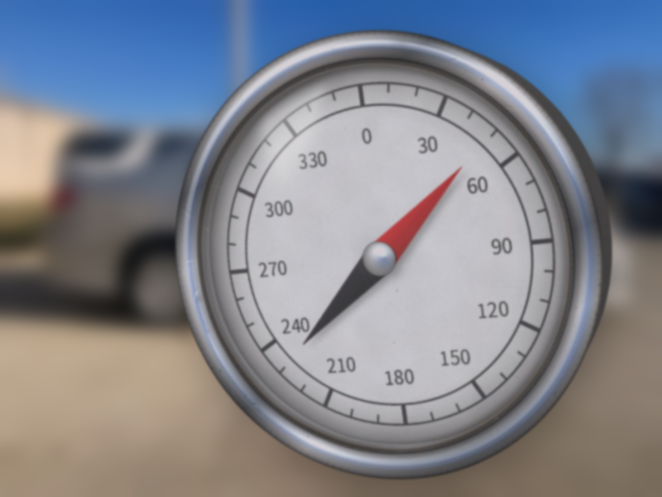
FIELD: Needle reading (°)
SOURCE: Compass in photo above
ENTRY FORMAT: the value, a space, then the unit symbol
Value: 50 °
